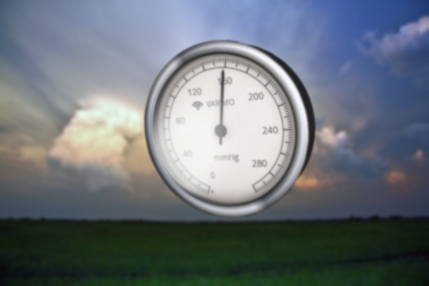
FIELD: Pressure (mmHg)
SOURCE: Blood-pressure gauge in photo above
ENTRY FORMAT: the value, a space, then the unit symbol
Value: 160 mmHg
